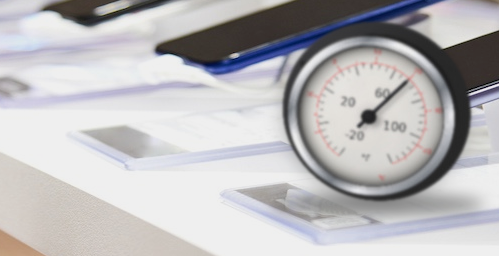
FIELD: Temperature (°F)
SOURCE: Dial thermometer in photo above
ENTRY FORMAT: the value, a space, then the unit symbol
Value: 68 °F
